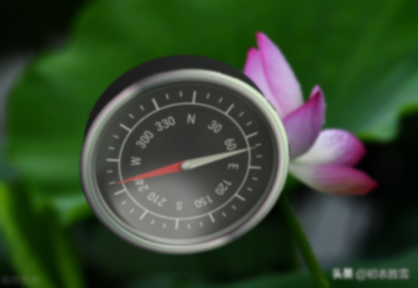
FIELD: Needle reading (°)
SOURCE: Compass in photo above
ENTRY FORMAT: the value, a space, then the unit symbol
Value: 250 °
